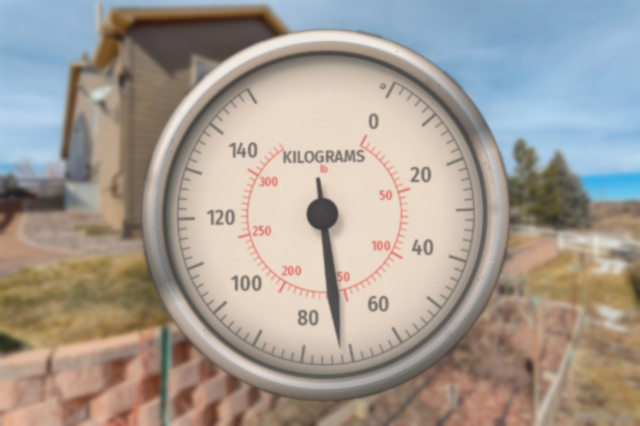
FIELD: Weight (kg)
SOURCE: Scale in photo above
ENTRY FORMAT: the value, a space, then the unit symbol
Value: 72 kg
